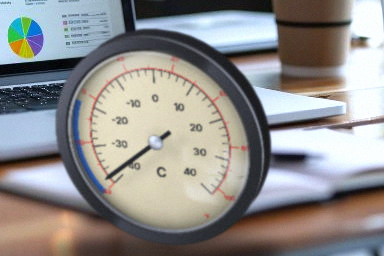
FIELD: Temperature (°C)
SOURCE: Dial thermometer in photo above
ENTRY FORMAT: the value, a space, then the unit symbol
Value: -38 °C
